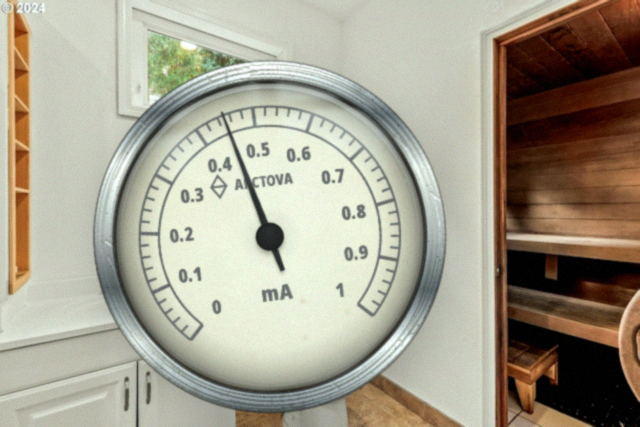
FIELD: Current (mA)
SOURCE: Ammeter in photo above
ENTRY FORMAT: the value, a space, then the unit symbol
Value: 0.45 mA
